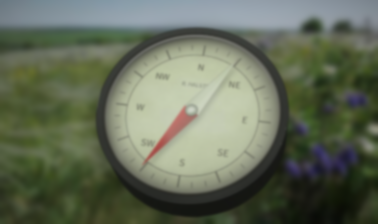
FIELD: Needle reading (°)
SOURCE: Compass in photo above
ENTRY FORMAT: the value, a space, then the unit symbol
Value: 210 °
